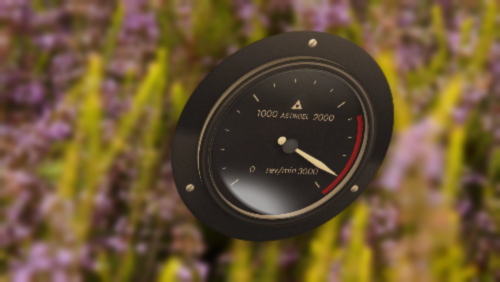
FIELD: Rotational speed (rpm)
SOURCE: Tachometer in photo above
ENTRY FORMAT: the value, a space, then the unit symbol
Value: 2800 rpm
